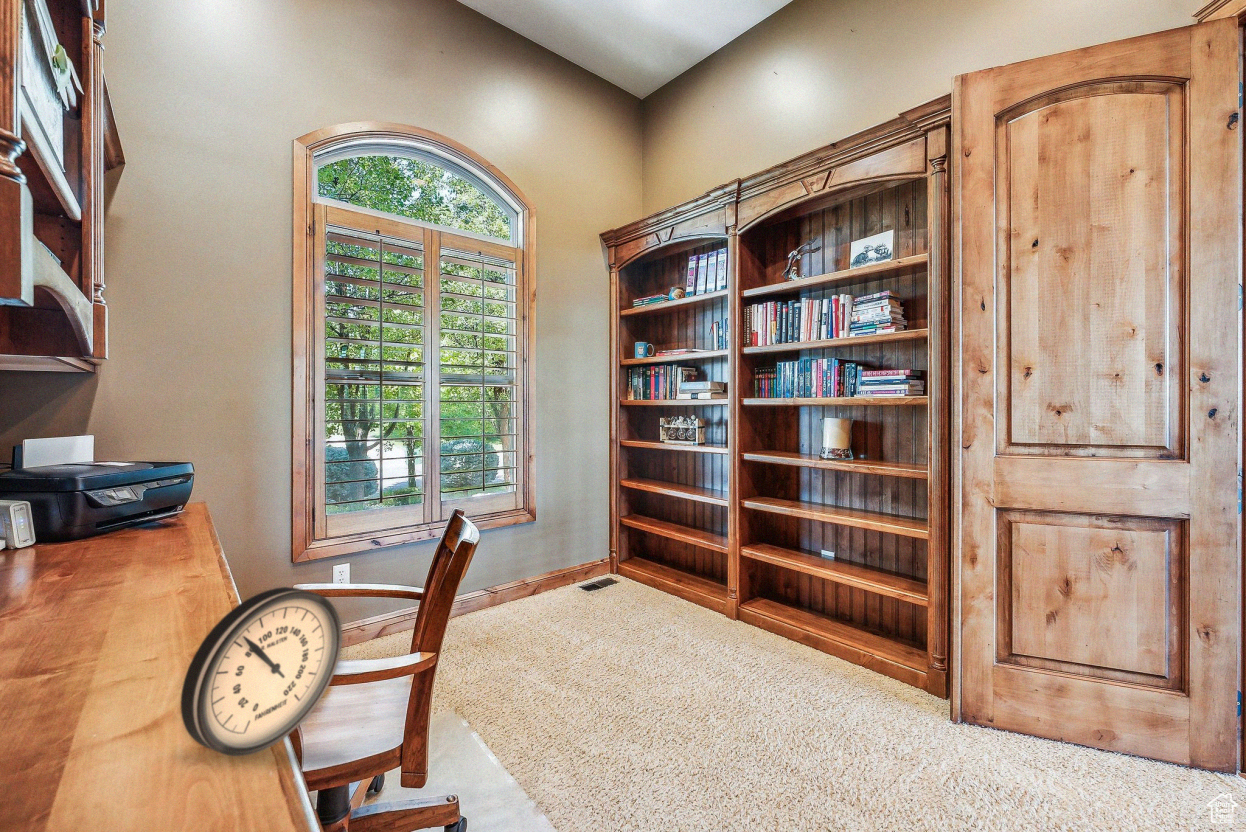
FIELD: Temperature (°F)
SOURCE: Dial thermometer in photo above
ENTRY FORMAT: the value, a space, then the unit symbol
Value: 85 °F
